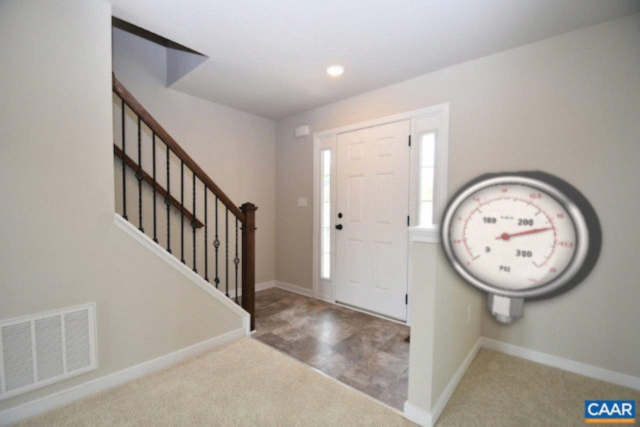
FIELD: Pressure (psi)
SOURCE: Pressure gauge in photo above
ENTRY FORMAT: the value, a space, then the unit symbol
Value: 230 psi
